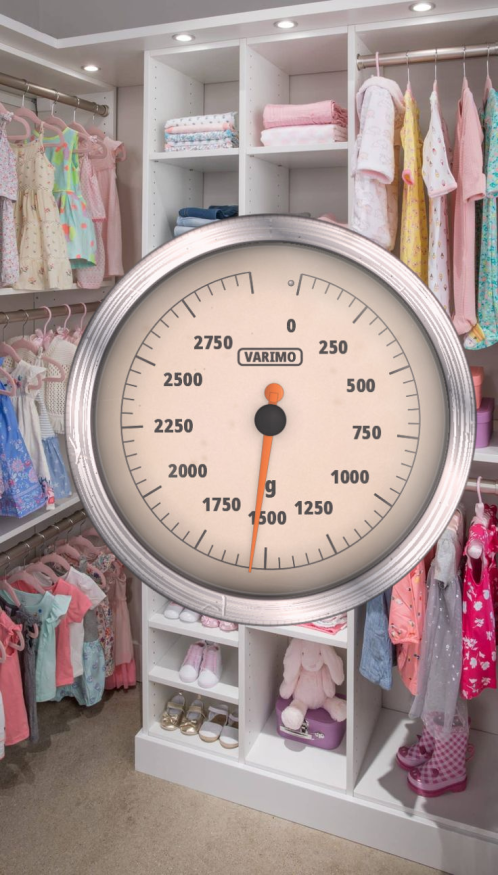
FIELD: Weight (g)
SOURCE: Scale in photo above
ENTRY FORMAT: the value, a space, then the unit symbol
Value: 1550 g
